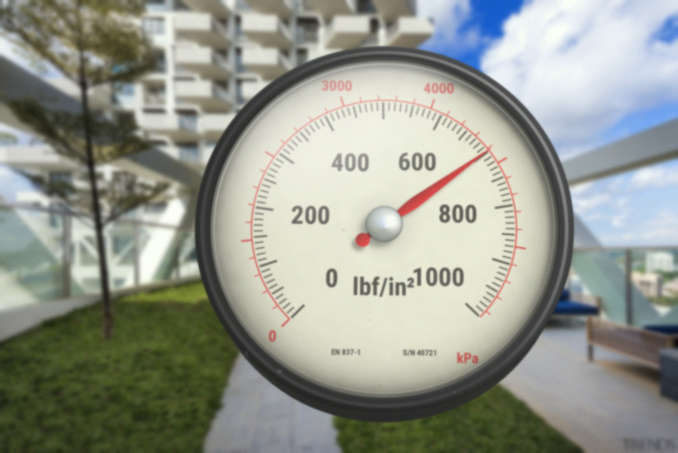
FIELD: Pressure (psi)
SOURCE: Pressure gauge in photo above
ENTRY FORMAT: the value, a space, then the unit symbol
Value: 700 psi
